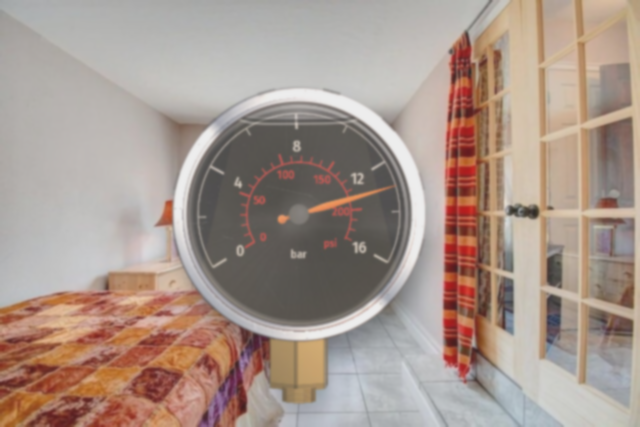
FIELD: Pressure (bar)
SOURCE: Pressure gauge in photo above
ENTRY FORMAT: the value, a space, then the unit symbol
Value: 13 bar
